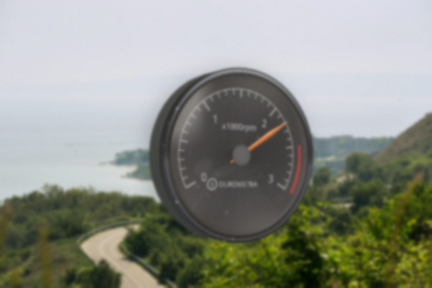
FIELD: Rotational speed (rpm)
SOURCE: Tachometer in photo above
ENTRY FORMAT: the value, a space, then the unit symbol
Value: 2200 rpm
